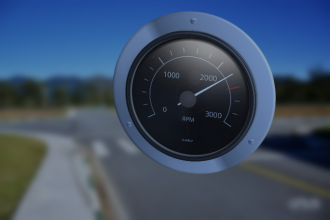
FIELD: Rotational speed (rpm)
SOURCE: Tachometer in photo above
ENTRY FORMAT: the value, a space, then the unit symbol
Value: 2200 rpm
